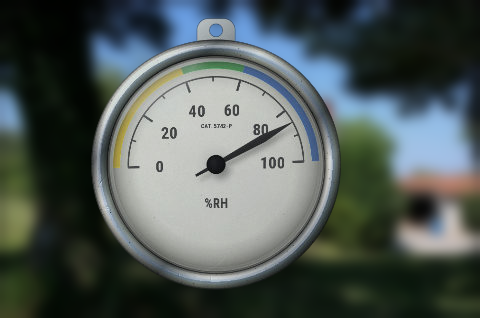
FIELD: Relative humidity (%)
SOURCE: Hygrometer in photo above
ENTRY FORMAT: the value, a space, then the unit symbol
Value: 85 %
